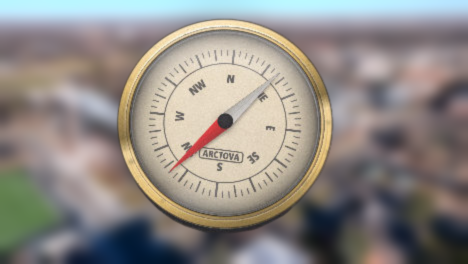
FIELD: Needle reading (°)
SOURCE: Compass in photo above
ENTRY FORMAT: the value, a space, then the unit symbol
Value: 220 °
